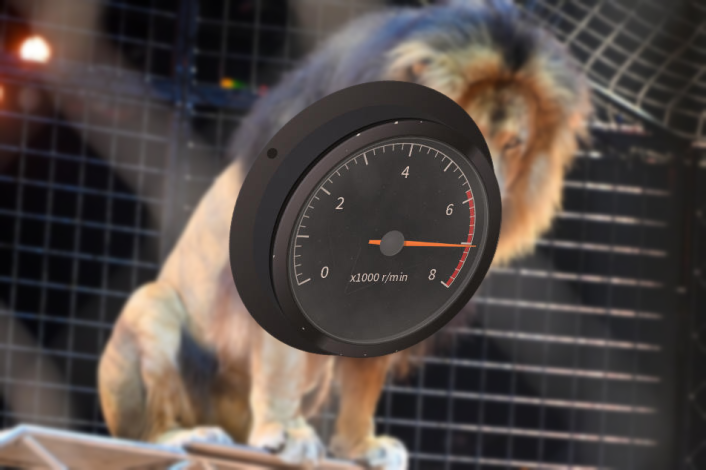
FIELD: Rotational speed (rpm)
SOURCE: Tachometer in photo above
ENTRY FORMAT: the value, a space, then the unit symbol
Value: 7000 rpm
